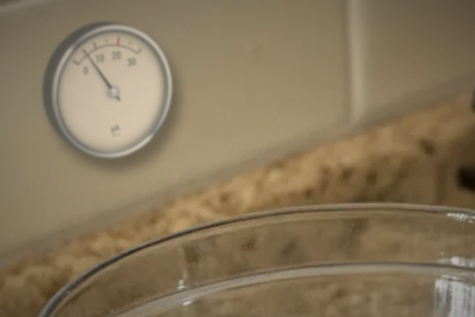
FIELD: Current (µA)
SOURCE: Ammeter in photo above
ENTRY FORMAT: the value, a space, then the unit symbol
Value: 5 µA
